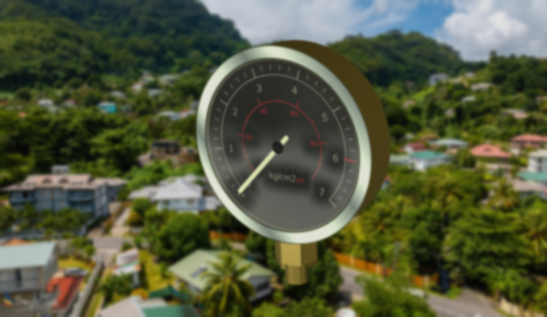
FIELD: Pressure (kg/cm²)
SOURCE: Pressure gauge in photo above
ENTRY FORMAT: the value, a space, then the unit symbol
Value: 0 kg/cm²
